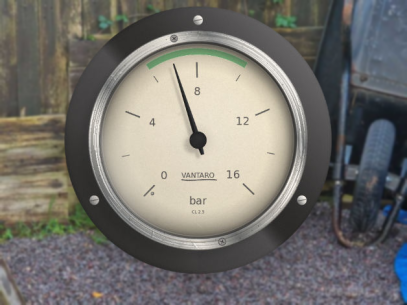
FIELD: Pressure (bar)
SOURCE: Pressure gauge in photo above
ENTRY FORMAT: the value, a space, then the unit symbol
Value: 7 bar
